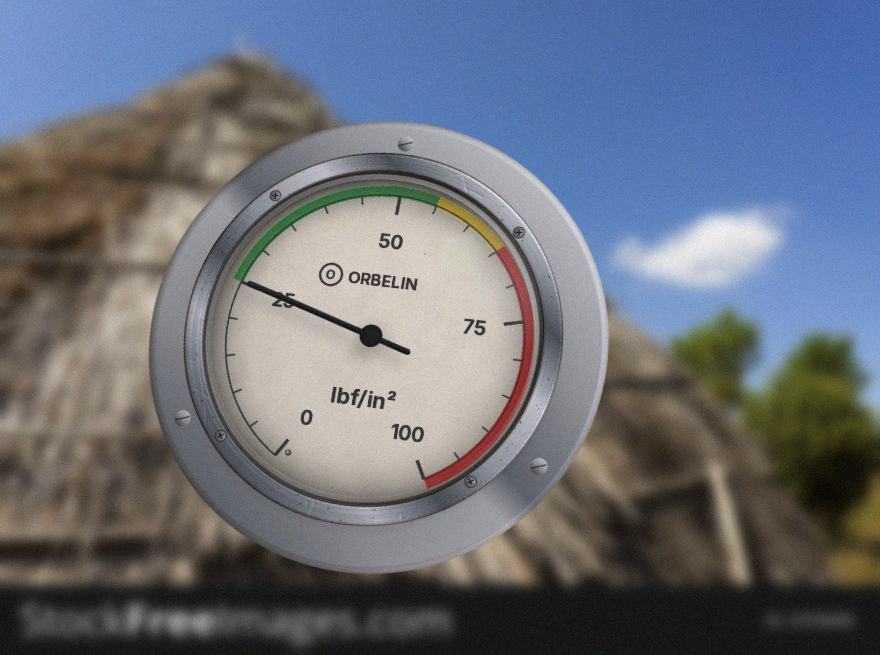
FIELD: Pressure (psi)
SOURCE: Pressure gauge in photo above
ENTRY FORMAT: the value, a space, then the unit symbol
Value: 25 psi
